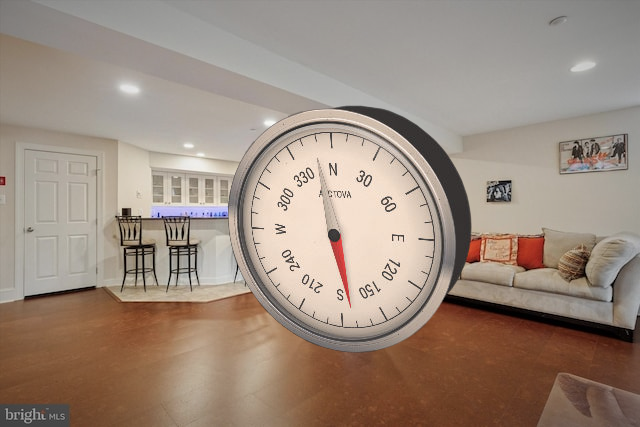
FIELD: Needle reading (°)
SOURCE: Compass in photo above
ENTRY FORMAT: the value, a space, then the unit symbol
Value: 170 °
